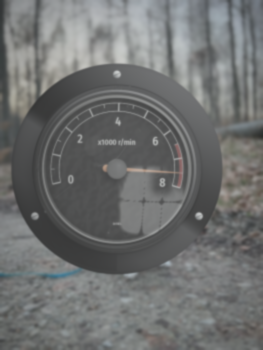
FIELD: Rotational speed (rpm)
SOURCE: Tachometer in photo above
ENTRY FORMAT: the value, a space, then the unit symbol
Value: 7500 rpm
